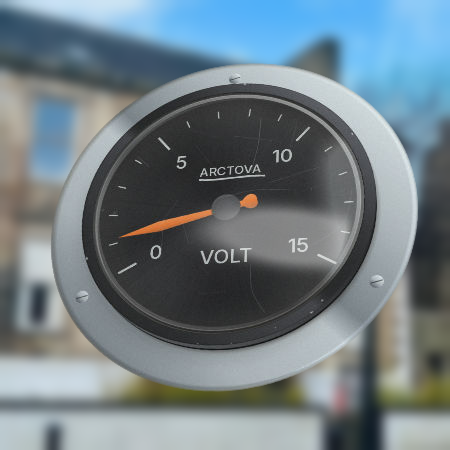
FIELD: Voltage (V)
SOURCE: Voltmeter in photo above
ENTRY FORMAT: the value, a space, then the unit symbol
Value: 1 V
